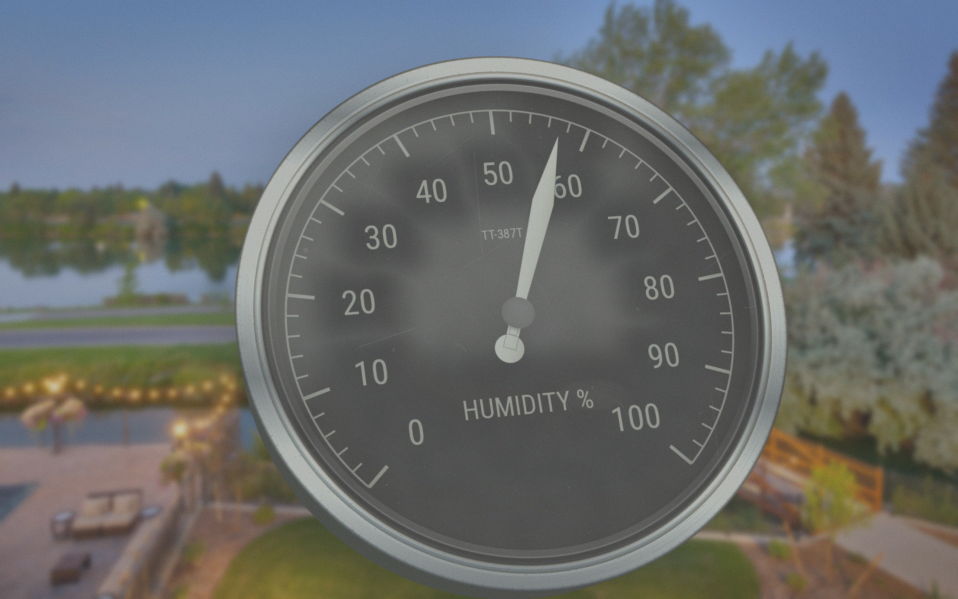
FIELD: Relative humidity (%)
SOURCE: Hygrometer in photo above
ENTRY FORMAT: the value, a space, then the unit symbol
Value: 57 %
